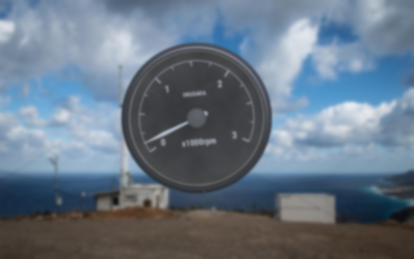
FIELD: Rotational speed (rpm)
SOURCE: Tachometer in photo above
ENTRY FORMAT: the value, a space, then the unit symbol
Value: 125 rpm
